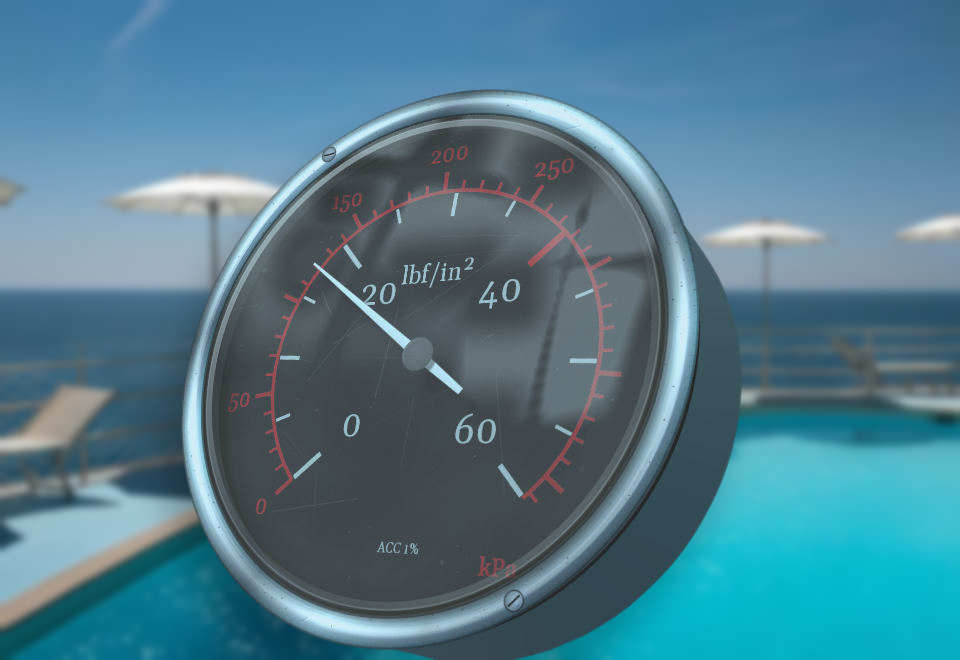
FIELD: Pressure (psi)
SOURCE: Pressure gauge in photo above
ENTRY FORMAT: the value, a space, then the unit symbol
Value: 17.5 psi
